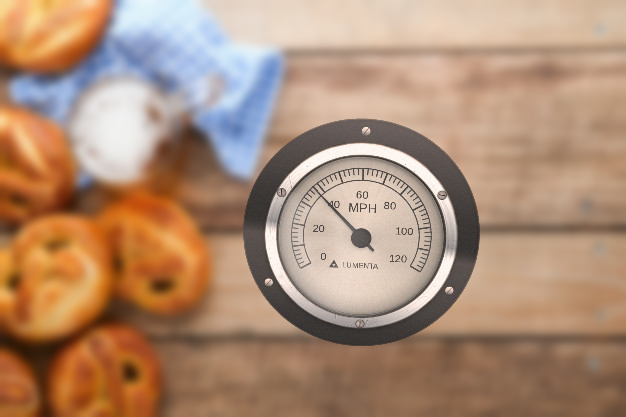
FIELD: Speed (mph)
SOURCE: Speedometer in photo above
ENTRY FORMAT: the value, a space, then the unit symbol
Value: 38 mph
